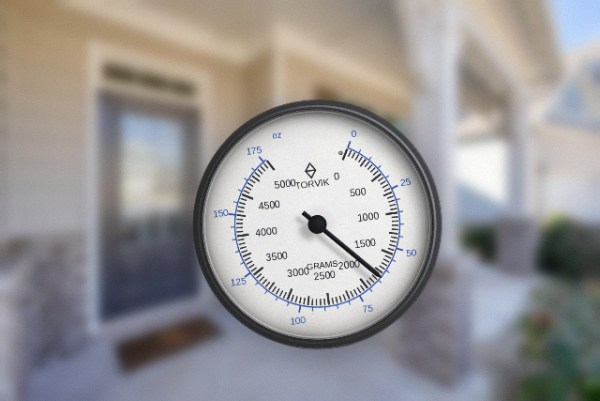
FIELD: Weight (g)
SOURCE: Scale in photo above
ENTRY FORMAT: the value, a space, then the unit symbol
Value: 1800 g
